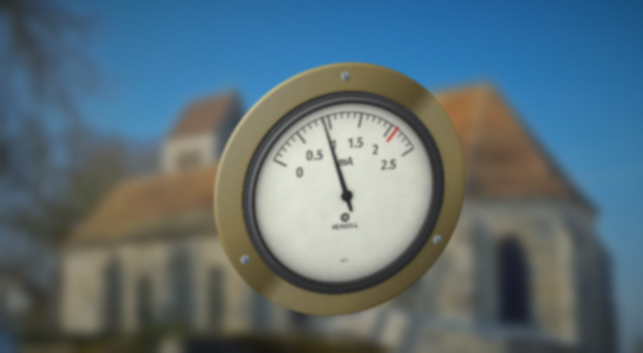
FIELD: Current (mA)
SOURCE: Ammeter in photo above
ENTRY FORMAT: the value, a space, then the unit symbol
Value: 0.9 mA
